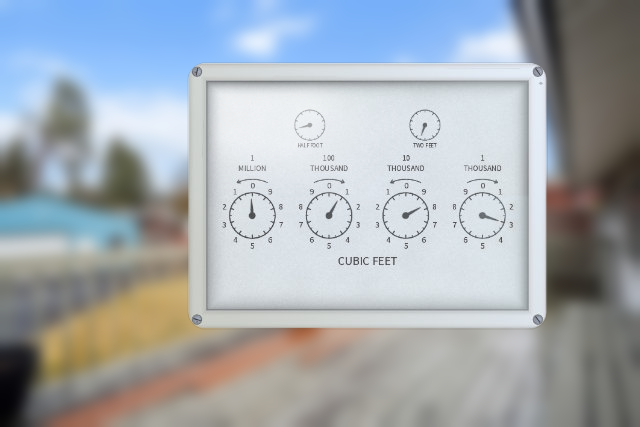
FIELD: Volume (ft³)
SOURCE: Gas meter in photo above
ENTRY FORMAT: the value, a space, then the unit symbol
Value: 8300 ft³
